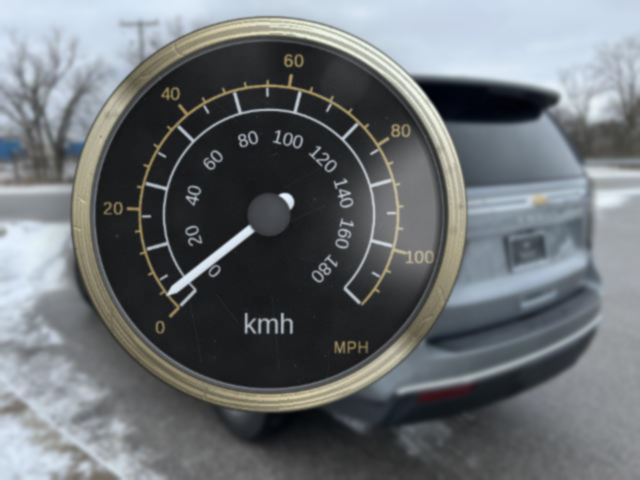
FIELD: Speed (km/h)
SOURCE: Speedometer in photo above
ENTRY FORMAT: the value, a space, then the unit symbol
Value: 5 km/h
